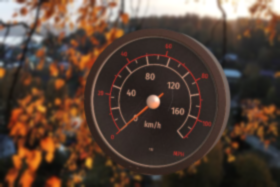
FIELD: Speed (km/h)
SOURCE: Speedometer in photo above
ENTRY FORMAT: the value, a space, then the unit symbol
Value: 0 km/h
